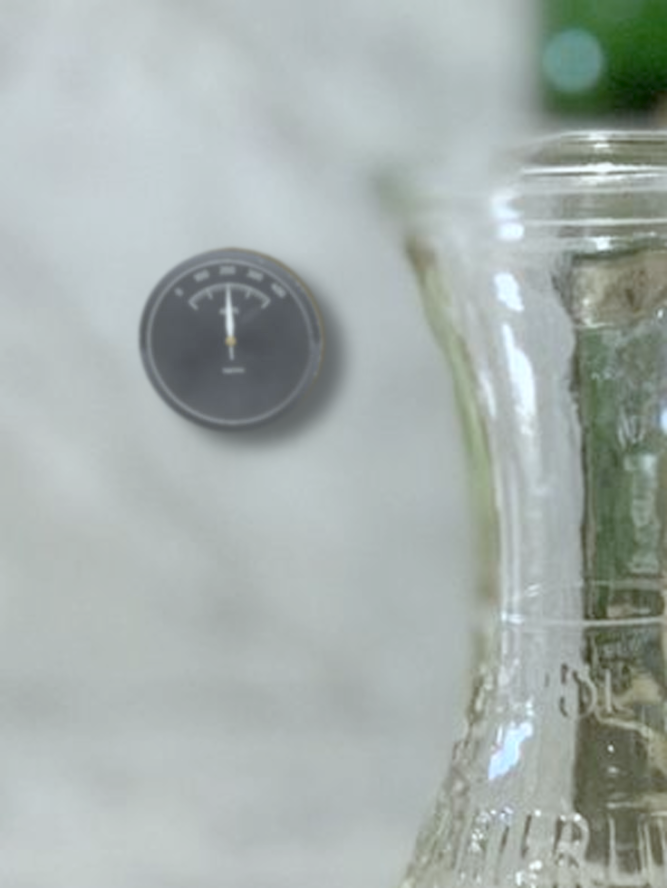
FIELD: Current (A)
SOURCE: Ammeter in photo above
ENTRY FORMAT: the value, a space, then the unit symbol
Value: 200 A
